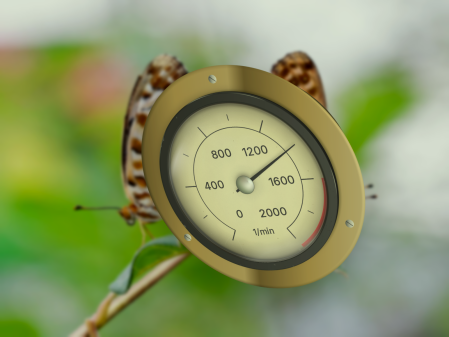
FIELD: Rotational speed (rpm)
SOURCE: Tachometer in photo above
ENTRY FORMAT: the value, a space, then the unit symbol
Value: 1400 rpm
